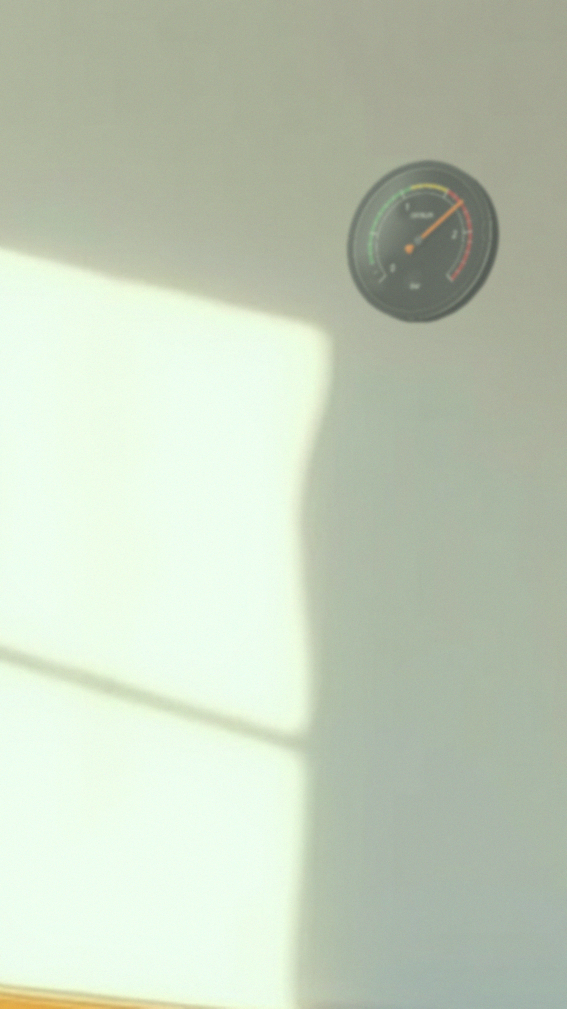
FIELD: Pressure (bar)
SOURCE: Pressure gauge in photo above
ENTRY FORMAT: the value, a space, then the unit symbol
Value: 1.7 bar
